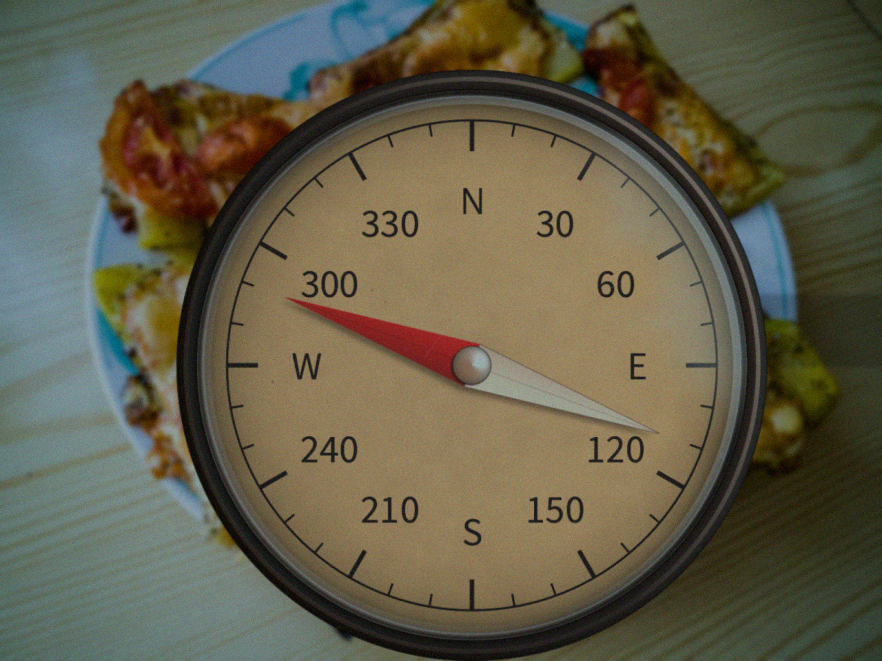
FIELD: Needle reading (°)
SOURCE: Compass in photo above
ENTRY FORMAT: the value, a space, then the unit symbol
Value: 290 °
